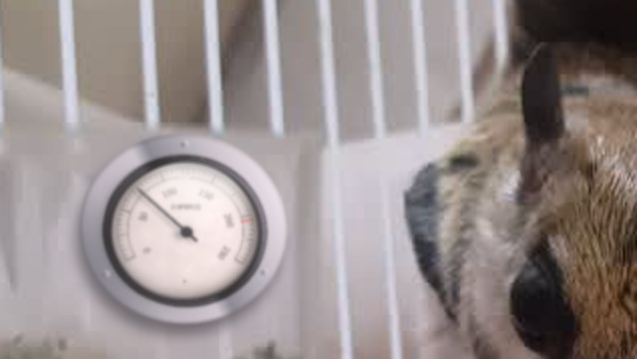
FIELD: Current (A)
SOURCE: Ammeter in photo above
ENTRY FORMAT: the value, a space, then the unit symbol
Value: 75 A
